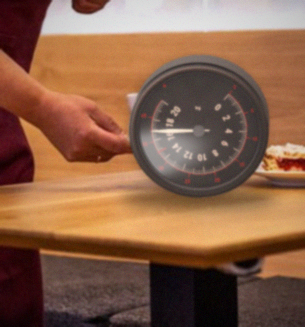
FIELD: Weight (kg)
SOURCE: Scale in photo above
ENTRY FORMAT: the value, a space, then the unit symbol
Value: 17 kg
